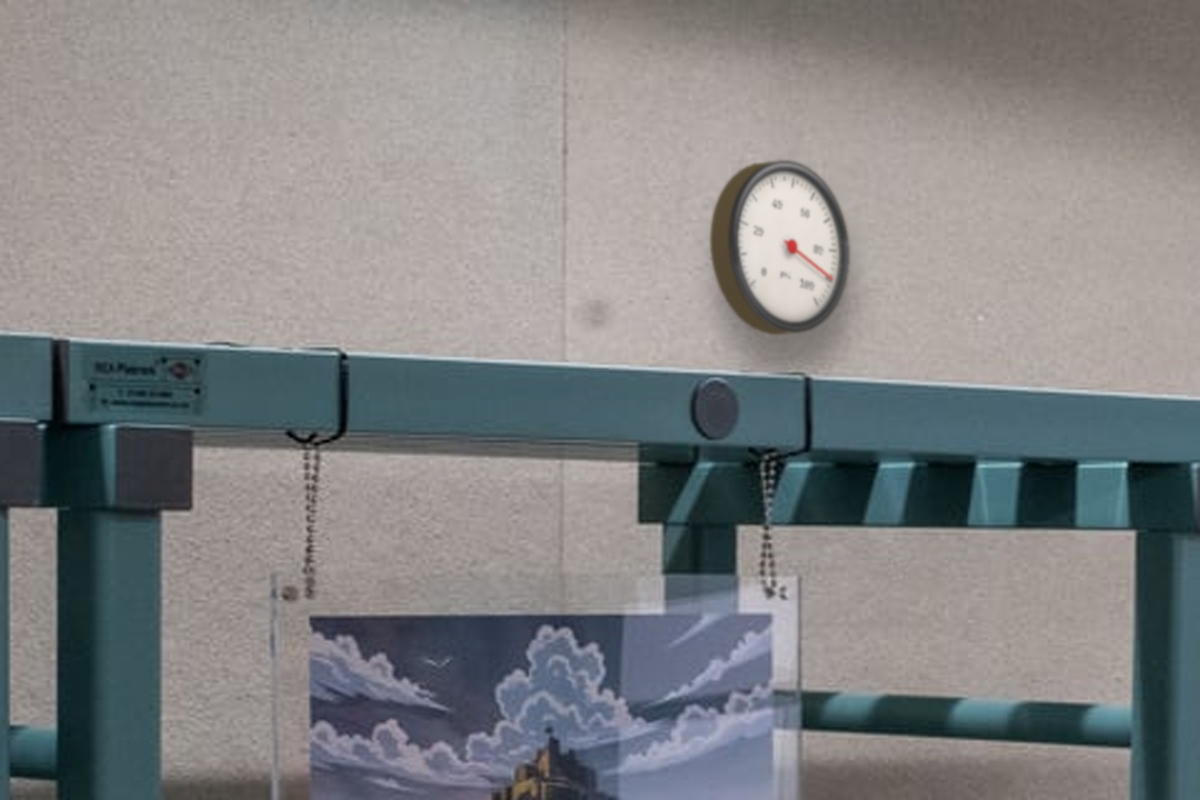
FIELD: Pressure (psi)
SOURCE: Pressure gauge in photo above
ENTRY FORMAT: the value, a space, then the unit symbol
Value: 90 psi
